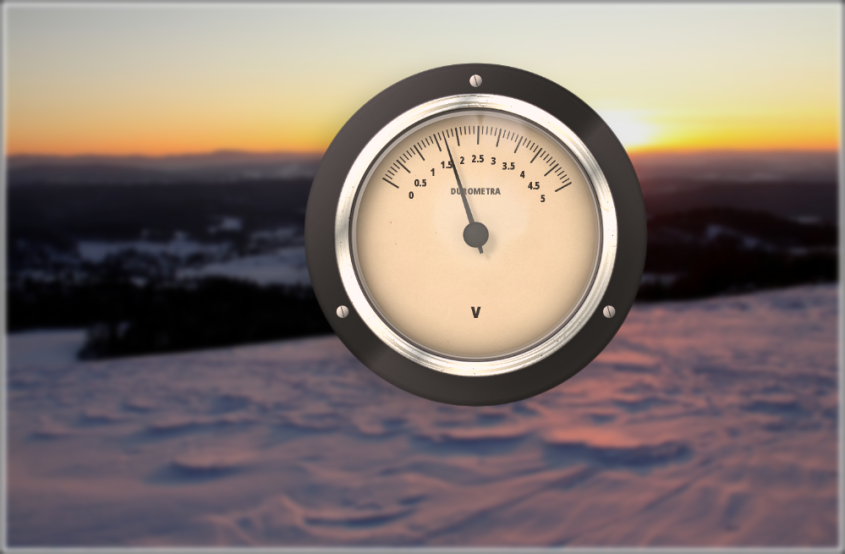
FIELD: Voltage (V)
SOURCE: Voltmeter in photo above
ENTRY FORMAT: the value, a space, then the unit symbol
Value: 1.7 V
